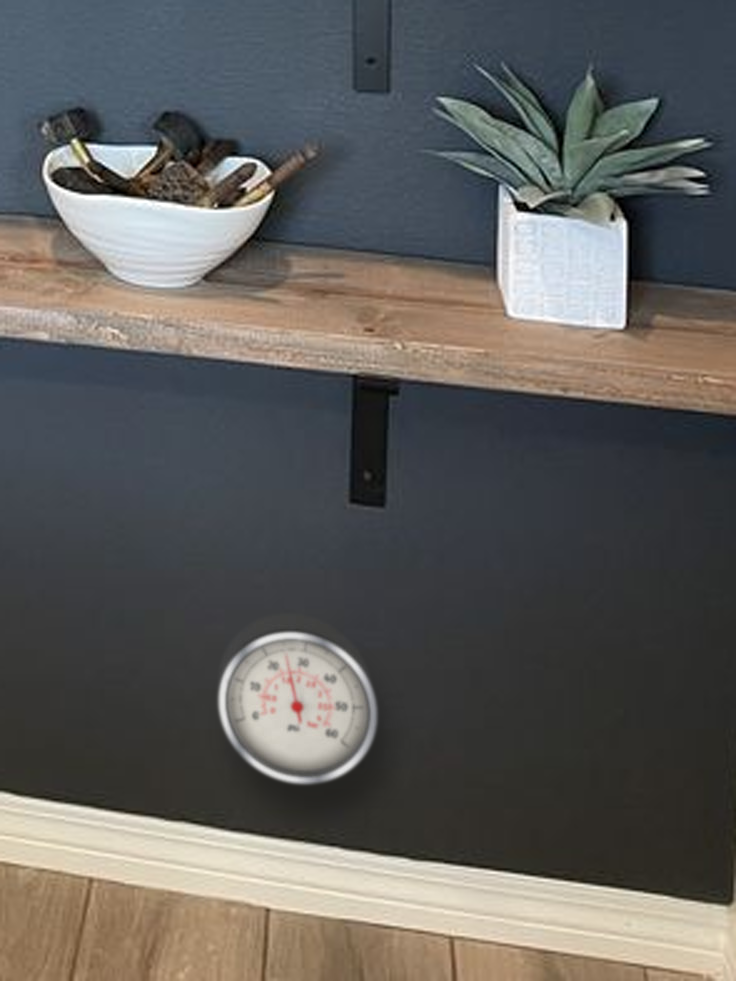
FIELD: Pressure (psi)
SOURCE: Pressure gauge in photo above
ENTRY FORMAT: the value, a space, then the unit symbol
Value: 25 psi
